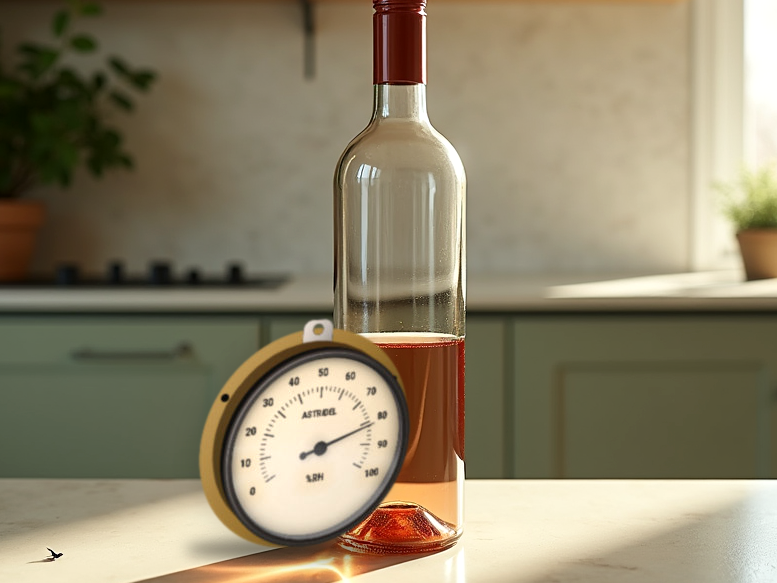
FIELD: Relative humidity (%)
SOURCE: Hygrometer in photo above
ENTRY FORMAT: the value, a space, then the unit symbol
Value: 80 %
